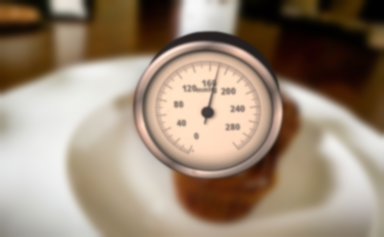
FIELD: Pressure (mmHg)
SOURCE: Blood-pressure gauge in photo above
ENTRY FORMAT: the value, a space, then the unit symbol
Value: 170 mmHg
